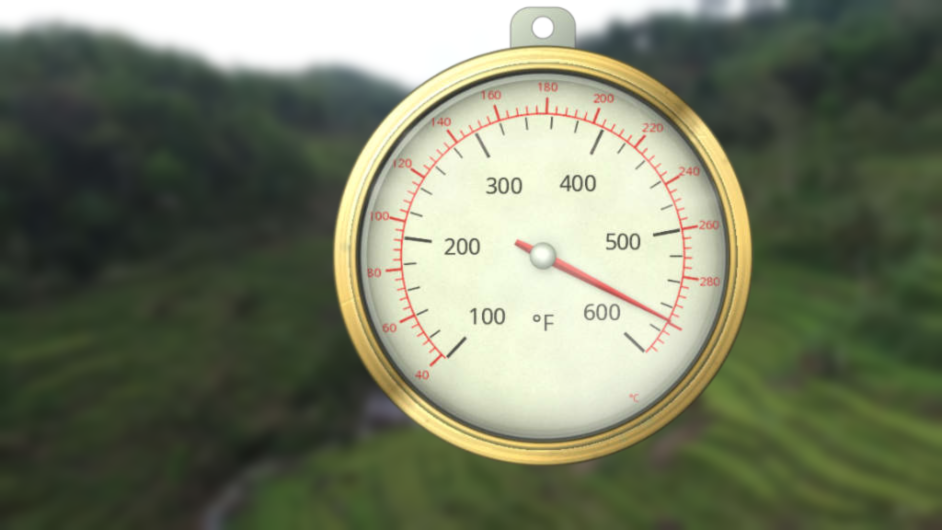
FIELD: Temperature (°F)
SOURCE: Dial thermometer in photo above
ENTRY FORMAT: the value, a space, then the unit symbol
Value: 570 °F
